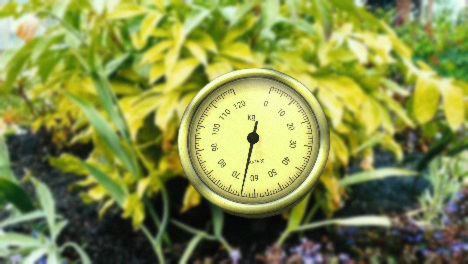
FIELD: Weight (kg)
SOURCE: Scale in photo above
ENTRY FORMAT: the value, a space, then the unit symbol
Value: 65 kg
